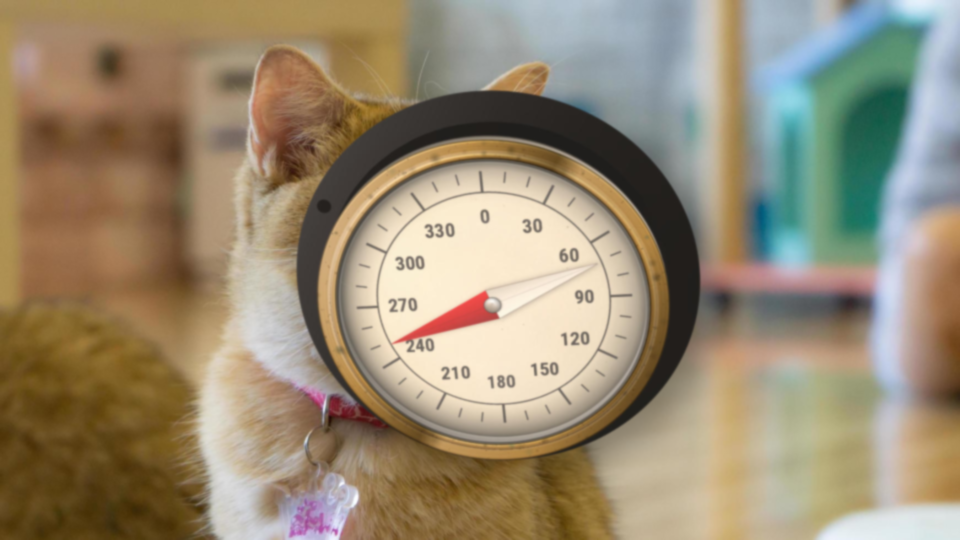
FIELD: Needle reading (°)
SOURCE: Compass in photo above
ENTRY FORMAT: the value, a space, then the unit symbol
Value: 250 °
